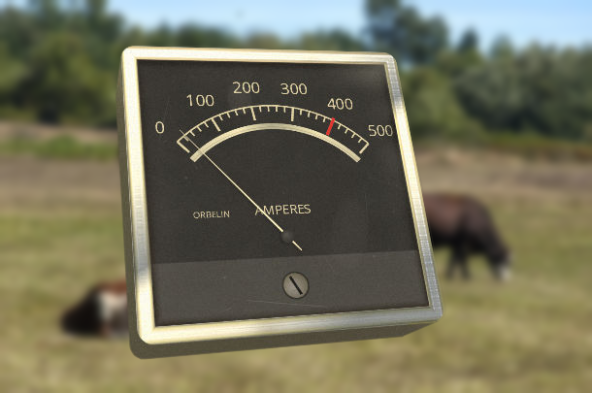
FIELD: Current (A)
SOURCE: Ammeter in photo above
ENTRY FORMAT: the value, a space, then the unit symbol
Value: 20 A
